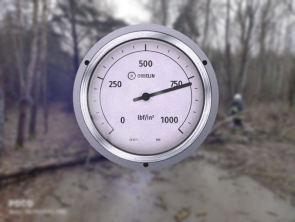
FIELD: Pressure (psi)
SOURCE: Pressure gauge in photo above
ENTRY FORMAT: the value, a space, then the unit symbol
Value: 775 psi
